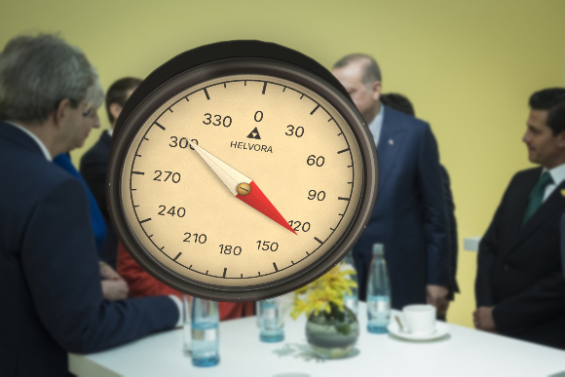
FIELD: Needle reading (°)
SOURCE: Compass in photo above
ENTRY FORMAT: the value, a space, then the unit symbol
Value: 125 °
